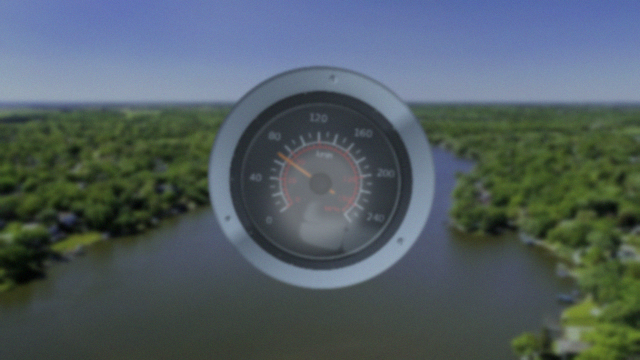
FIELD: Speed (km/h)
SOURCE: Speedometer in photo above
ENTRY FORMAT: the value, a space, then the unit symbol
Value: 70 km/h
